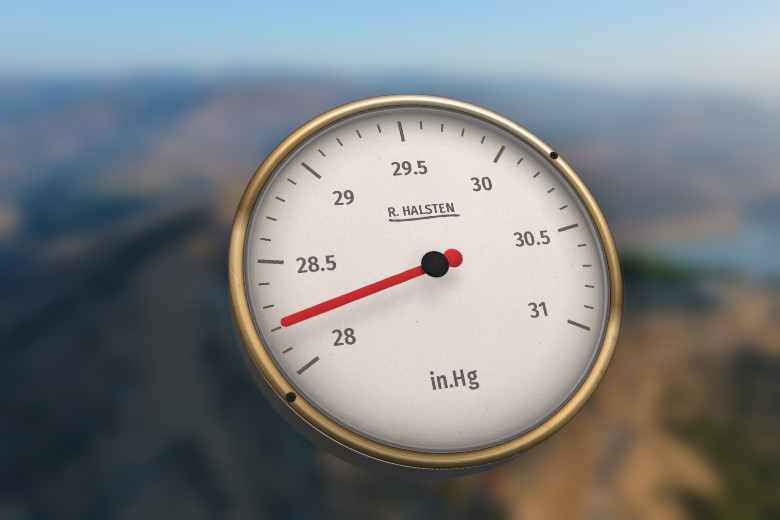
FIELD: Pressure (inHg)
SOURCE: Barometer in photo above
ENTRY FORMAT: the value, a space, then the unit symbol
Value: 28.2 inHg
